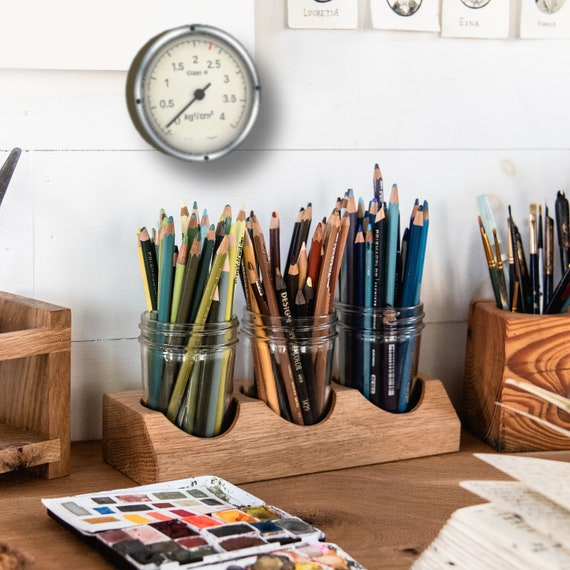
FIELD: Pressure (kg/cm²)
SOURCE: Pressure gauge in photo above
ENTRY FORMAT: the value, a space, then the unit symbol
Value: 0.1 kg/cm²
